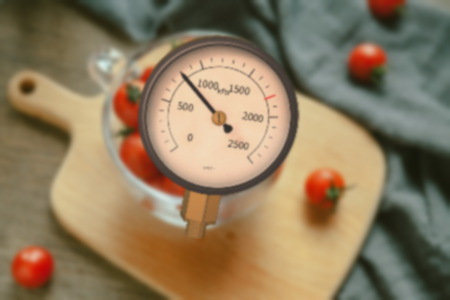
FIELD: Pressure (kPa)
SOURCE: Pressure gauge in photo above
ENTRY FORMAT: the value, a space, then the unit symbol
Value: 800 kPa
